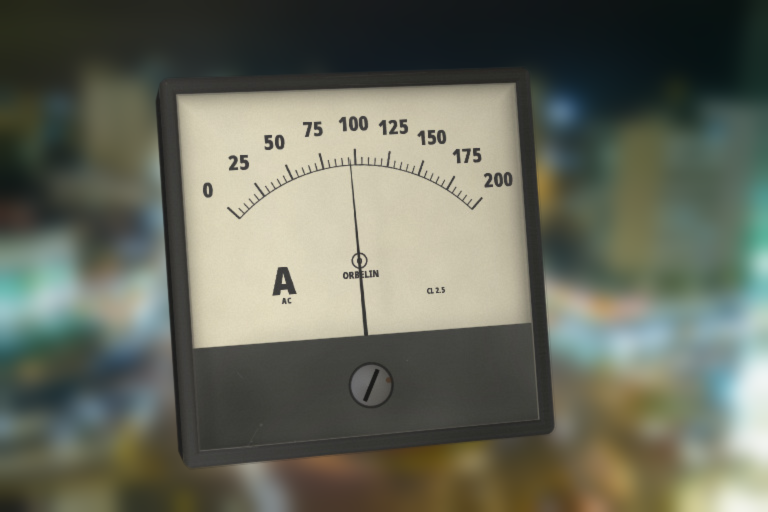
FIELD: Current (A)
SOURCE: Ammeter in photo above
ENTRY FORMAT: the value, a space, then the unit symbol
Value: 95 A
